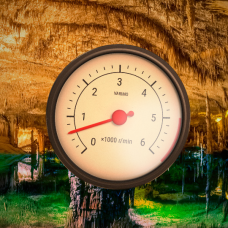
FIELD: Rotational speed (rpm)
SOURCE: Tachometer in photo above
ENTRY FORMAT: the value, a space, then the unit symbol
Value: 600 rpm
